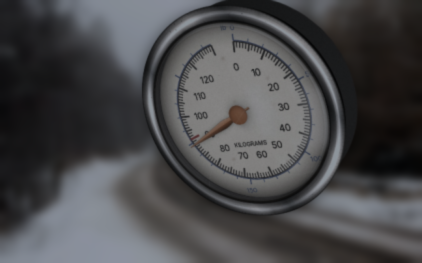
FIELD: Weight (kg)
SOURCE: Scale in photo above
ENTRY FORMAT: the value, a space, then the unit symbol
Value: 90 kg
